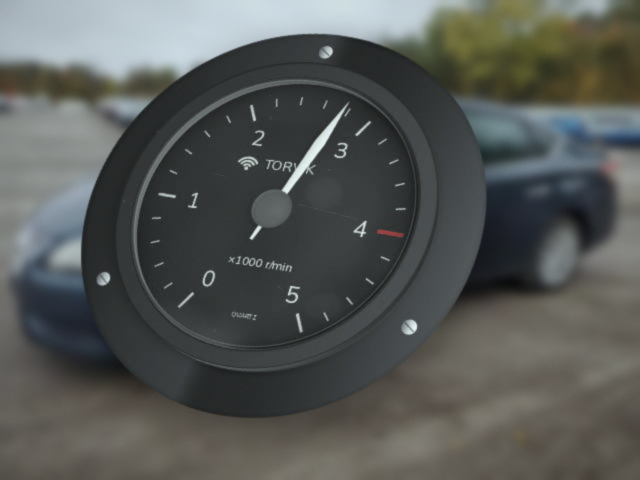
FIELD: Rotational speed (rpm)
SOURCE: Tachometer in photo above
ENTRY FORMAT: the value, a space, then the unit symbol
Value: 2800 rpm
